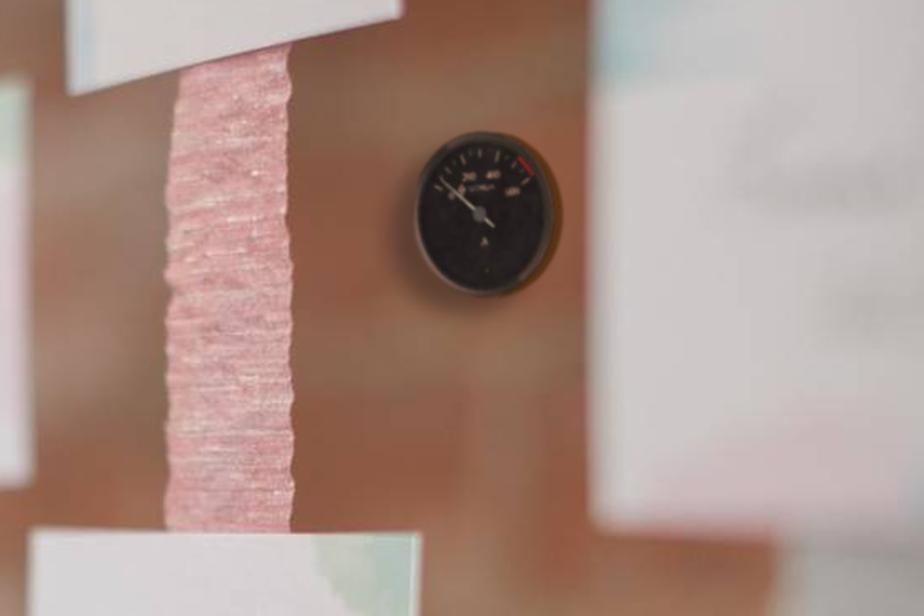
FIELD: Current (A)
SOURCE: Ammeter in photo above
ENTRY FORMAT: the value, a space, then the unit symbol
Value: 50 A
